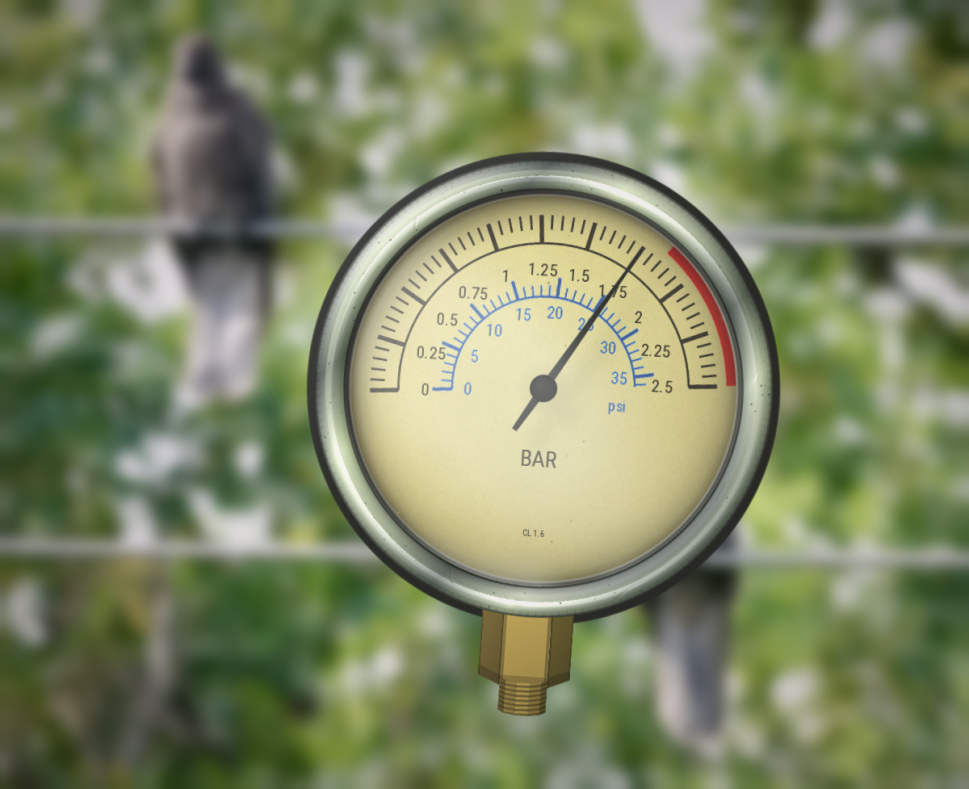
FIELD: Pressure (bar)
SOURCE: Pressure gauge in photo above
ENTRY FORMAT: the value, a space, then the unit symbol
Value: 1.75 bar
